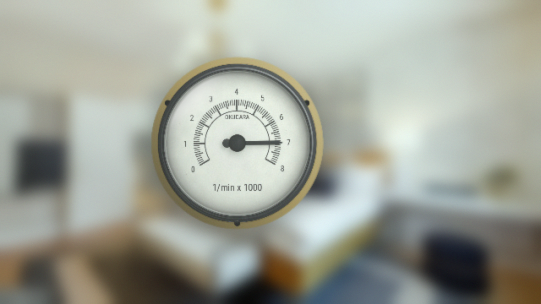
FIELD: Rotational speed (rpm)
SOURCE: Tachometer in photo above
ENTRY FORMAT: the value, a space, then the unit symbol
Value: 7000 rpm
